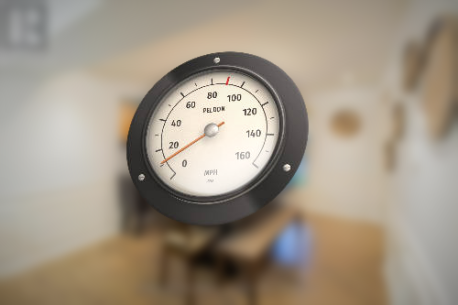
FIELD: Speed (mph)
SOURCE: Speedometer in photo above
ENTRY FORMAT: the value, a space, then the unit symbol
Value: 10 mph
